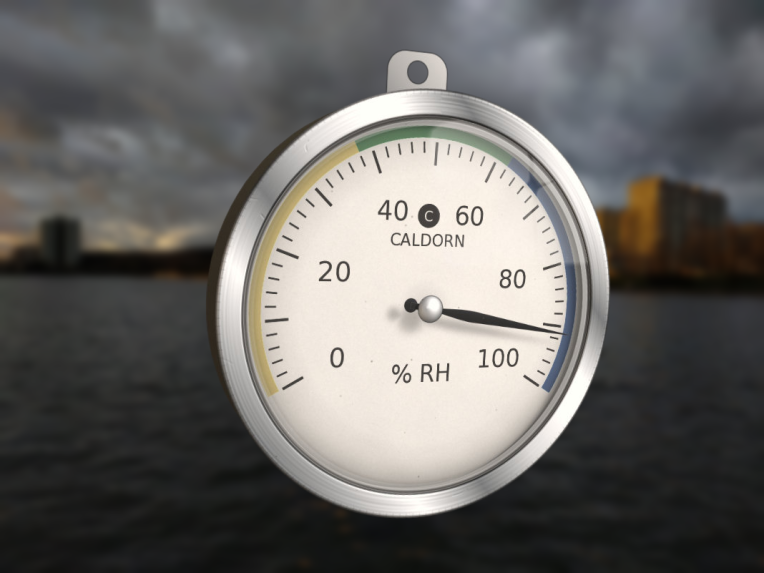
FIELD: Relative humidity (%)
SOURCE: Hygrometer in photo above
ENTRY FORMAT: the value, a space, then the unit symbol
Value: 91 %
